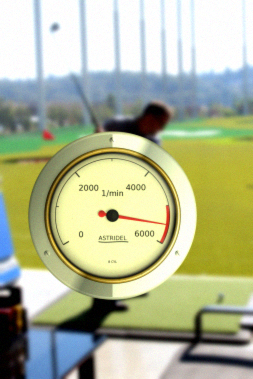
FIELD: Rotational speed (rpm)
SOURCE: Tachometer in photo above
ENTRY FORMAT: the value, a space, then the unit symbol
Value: 5500 rpm
